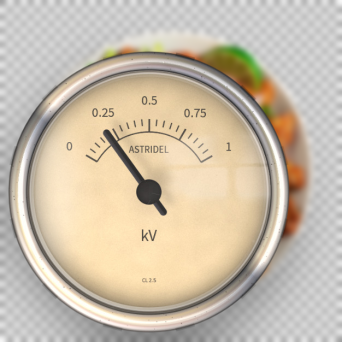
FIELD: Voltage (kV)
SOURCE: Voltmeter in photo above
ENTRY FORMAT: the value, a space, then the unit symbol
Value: 0.2 kV
